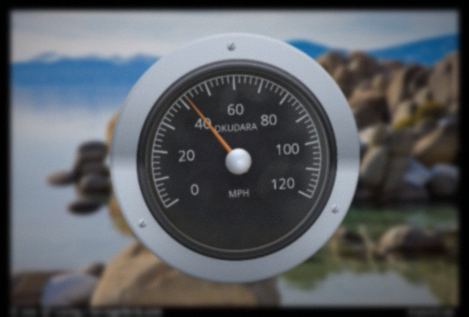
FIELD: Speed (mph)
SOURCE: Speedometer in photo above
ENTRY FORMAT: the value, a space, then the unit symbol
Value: 42 mph
